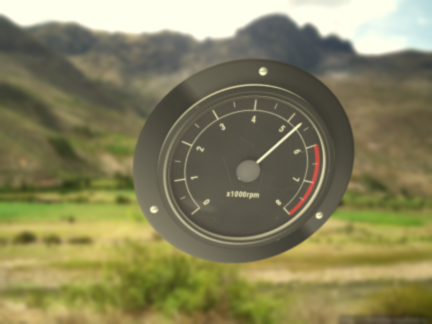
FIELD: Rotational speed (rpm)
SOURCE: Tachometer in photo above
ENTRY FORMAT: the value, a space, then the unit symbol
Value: 5250 rpm
